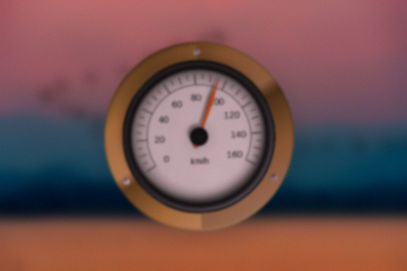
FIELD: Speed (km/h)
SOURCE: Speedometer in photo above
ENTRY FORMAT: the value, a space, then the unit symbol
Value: 95 km/h
